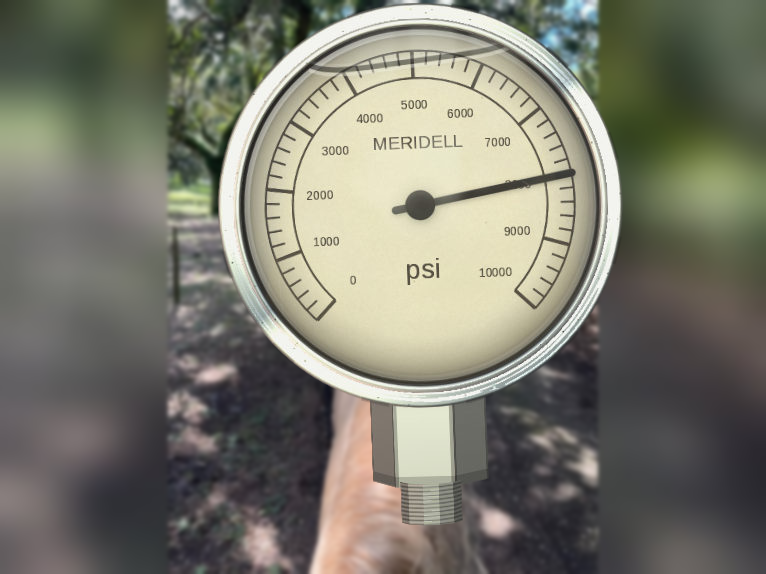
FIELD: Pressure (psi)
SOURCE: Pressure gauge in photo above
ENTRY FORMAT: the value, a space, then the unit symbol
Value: 8000 psi
